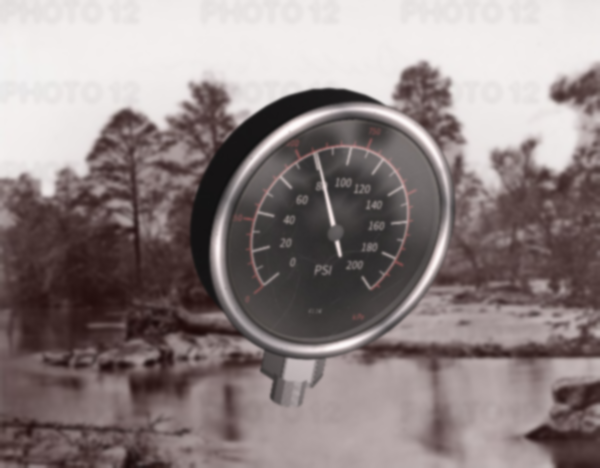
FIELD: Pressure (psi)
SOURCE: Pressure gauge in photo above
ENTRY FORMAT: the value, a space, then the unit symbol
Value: 80 psi
